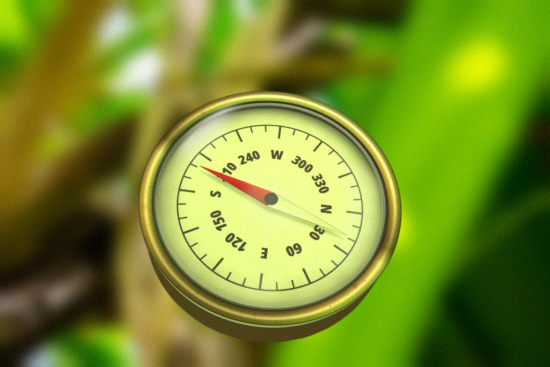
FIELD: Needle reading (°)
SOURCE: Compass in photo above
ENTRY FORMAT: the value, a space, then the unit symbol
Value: 200 °
